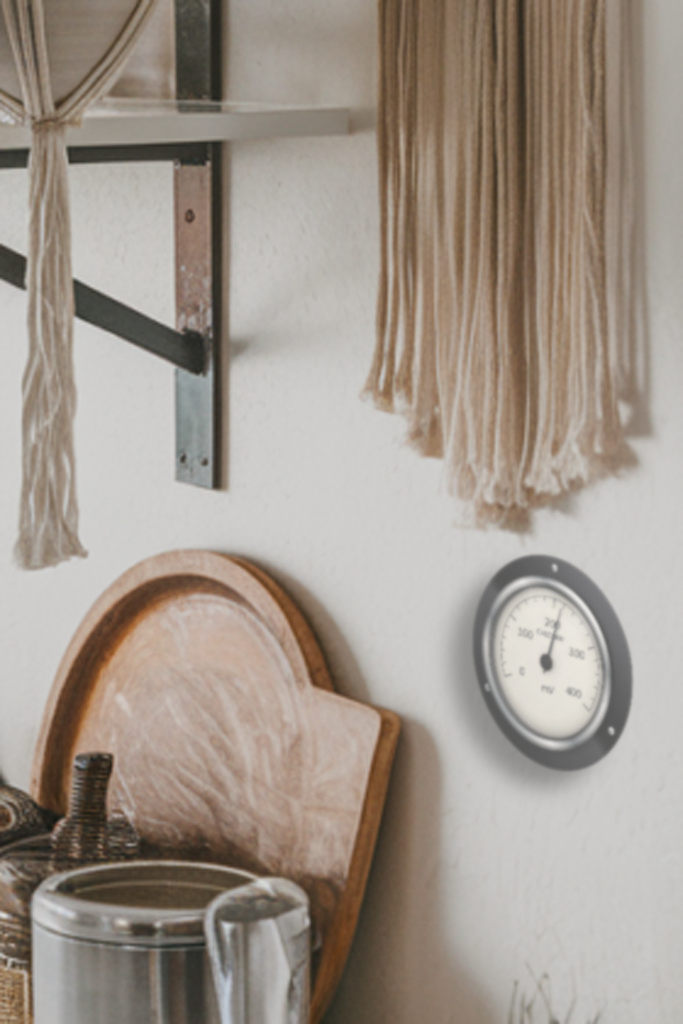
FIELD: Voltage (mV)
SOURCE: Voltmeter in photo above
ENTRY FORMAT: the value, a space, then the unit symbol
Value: 220 mV
